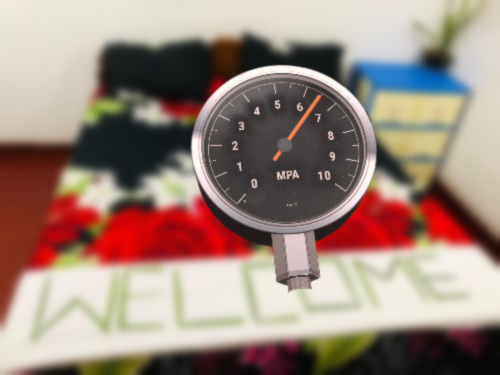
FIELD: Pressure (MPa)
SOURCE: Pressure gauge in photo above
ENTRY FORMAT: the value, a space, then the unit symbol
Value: 6.5 MPa
